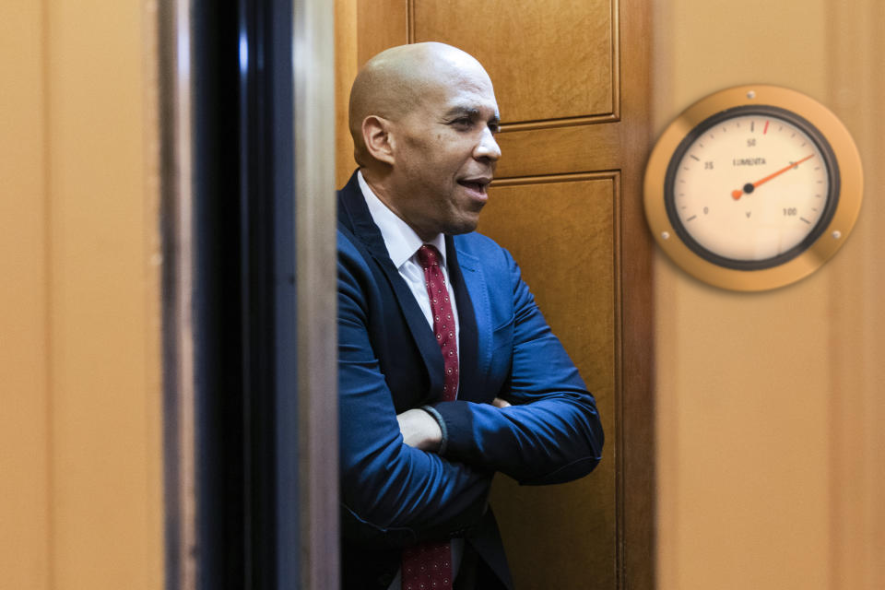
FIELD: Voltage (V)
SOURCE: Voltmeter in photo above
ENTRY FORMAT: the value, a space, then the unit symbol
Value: 75 V
